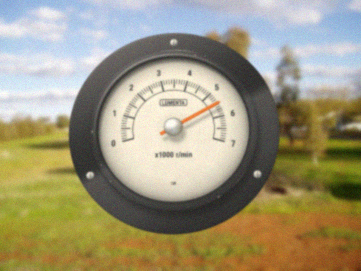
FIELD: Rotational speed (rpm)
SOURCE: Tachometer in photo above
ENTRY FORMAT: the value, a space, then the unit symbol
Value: 5500 rpm
